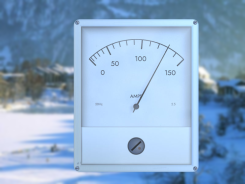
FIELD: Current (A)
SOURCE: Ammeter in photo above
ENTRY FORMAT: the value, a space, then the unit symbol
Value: 130 A
